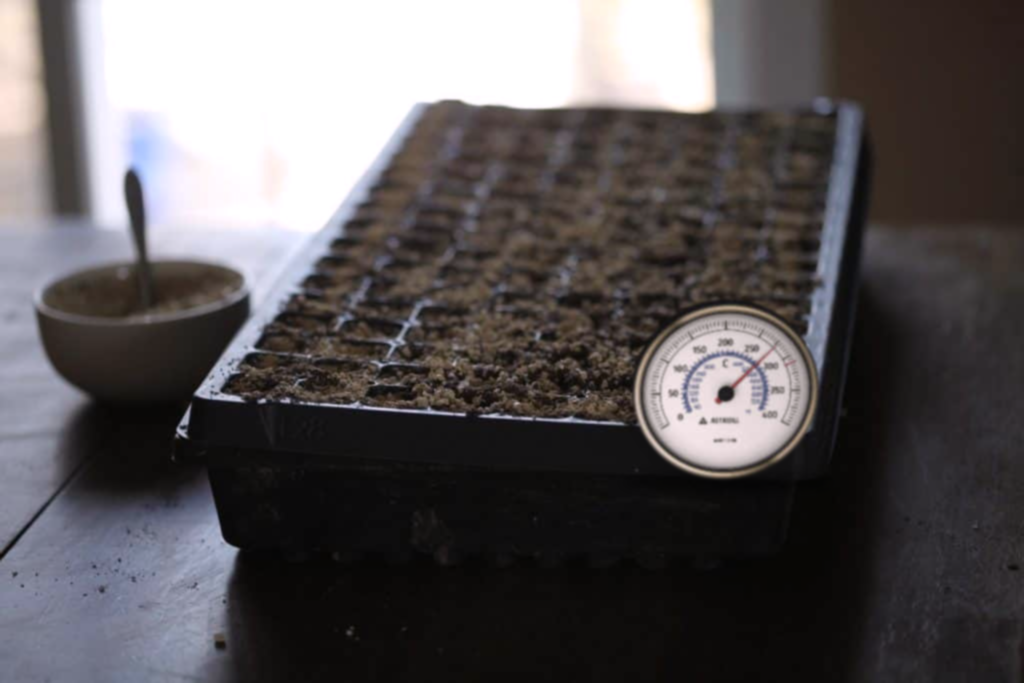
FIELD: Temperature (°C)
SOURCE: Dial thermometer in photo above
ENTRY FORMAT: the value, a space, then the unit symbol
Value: 275 °C
